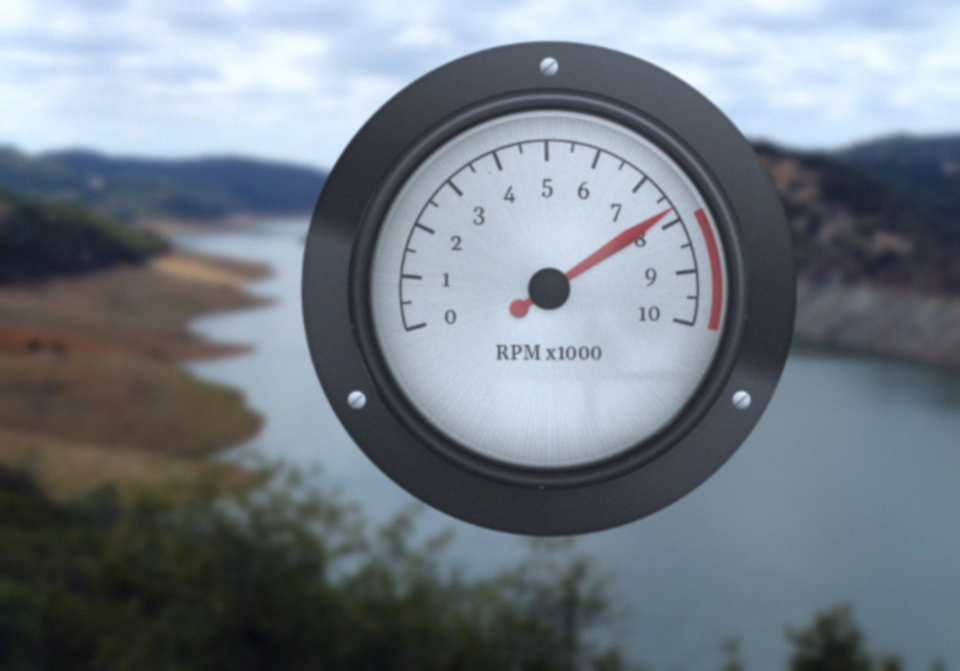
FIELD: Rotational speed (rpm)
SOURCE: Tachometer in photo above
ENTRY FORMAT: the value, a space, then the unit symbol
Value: 7750 rpm
